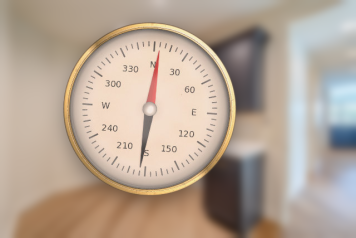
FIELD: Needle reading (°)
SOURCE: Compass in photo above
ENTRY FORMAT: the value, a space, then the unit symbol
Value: 5 °
